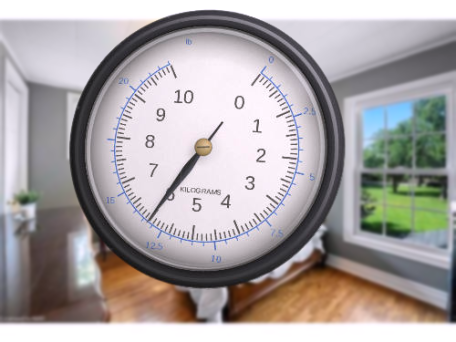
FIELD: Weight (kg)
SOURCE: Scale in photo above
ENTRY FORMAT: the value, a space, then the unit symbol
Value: 6 kg
